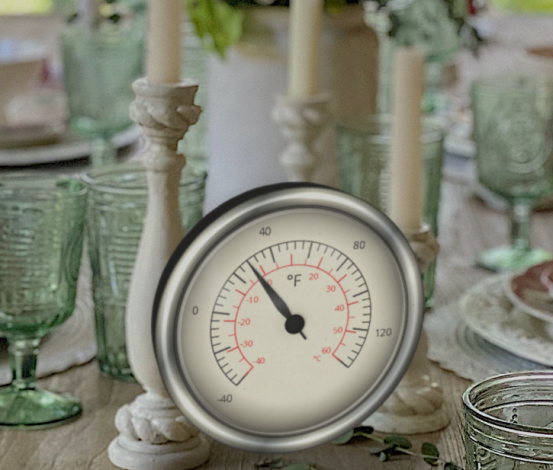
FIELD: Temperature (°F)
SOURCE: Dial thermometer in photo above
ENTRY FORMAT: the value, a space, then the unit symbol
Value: 28 °F
